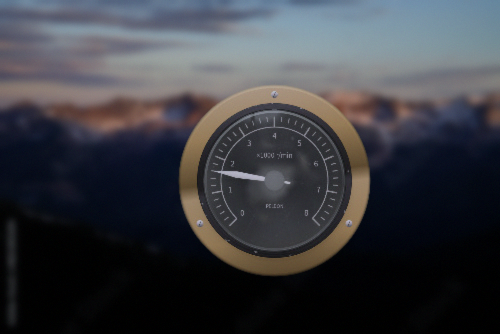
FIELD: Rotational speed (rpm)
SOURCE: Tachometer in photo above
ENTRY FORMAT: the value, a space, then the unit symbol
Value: 1600 rpm
